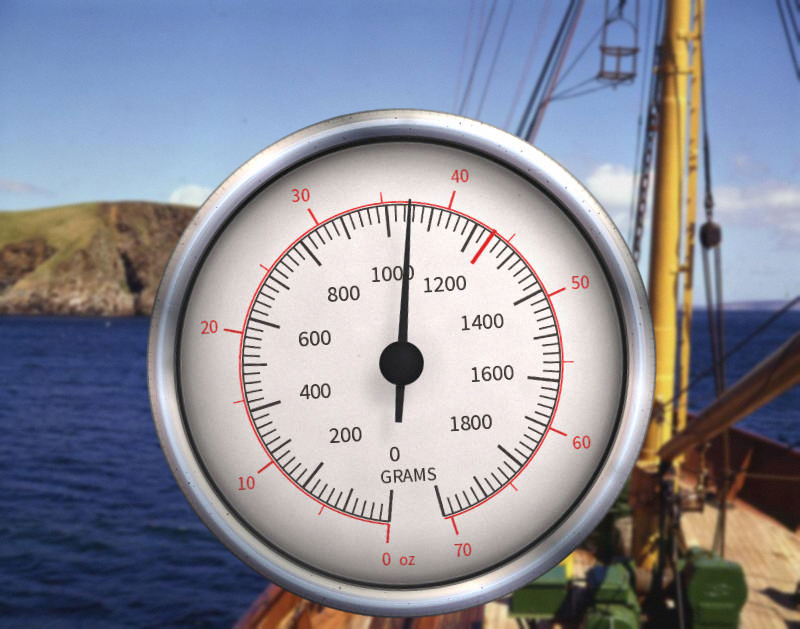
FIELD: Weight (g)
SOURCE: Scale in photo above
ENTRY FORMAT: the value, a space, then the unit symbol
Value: 1050 g
